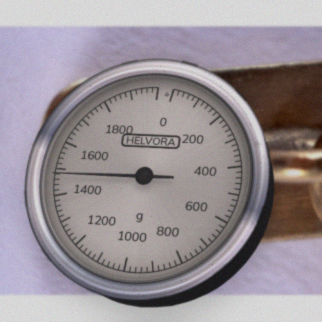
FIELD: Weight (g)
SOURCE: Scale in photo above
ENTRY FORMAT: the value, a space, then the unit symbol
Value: 1480 g
